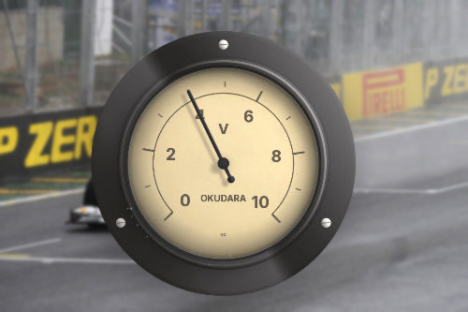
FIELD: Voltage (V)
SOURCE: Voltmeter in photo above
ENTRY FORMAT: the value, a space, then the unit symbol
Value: 4 V
